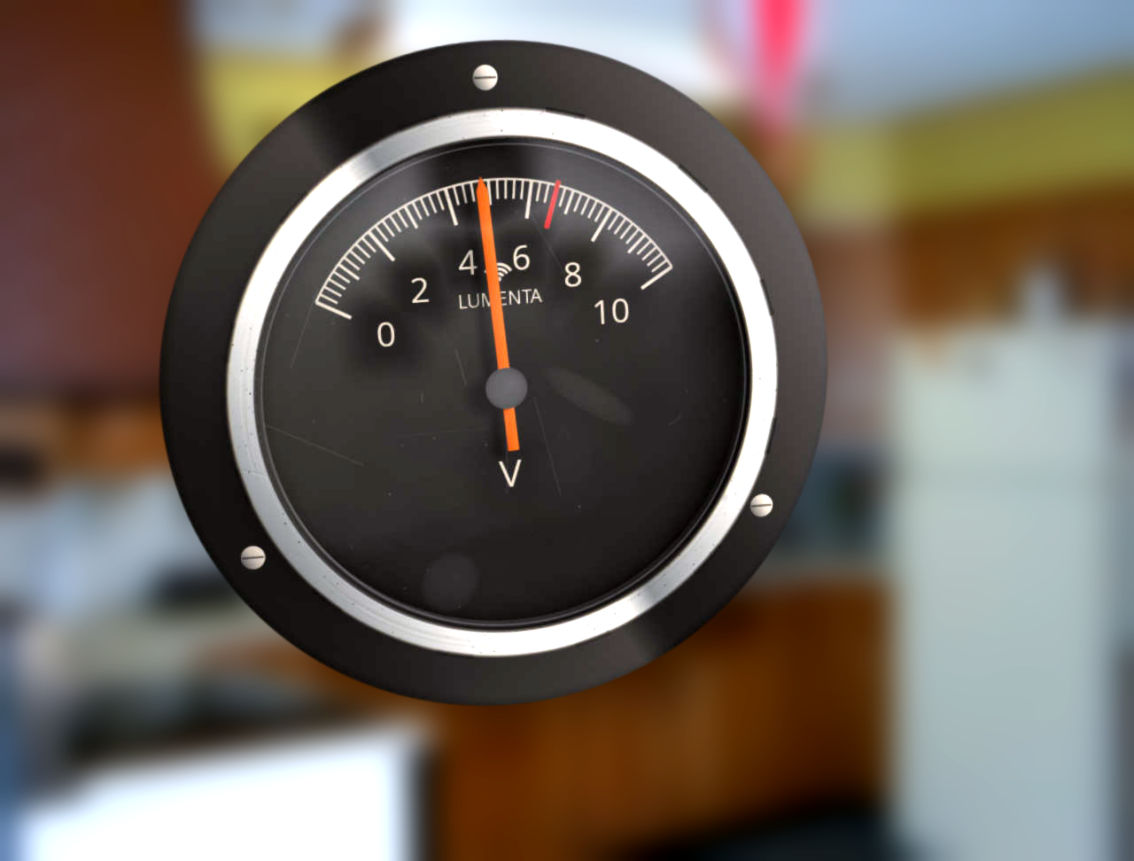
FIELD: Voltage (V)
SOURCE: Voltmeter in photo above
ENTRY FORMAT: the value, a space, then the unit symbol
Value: 4.8 V
